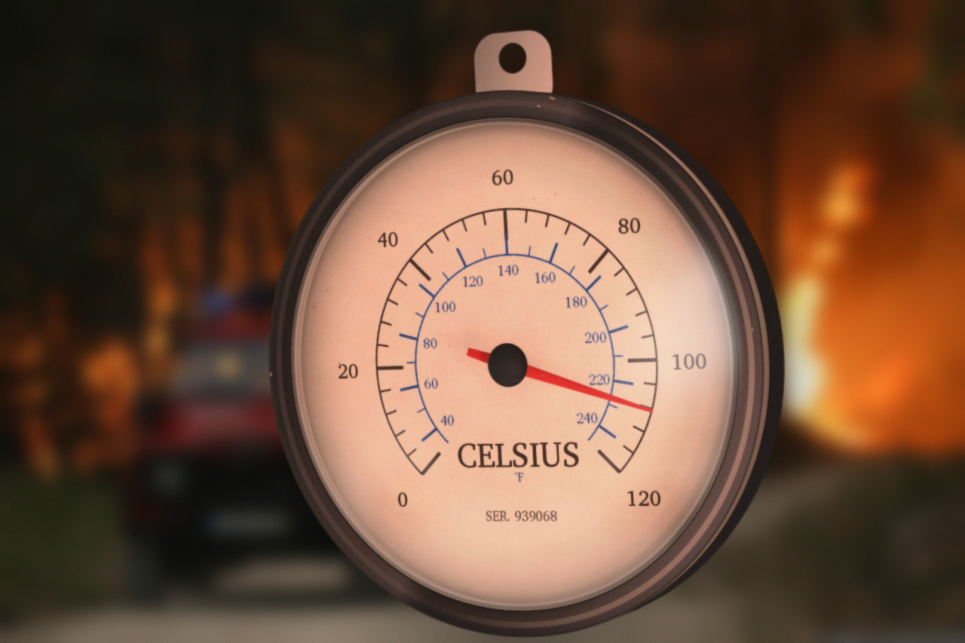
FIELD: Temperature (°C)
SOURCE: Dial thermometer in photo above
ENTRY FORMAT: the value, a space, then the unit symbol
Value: 108 °C
